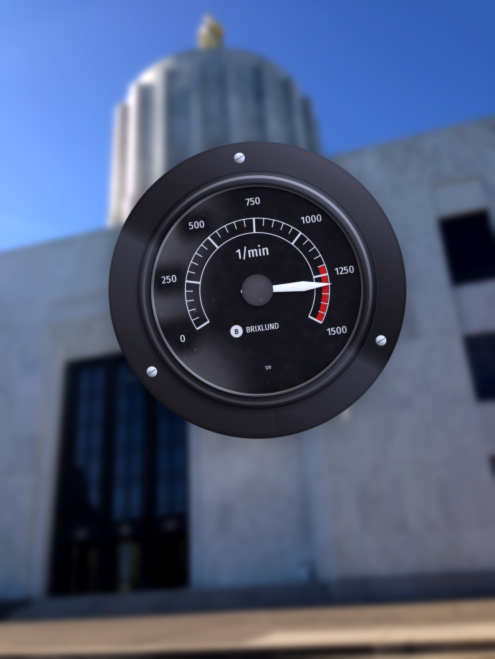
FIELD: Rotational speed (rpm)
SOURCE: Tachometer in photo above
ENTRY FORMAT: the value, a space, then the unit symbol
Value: 1300 rpm
